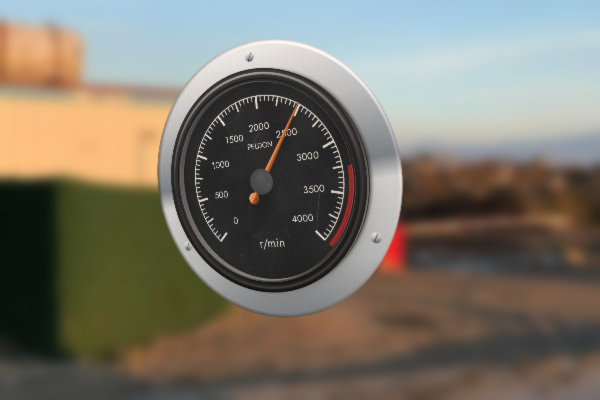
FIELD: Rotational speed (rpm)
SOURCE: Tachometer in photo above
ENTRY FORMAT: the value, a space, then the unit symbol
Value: 2500 rpm
